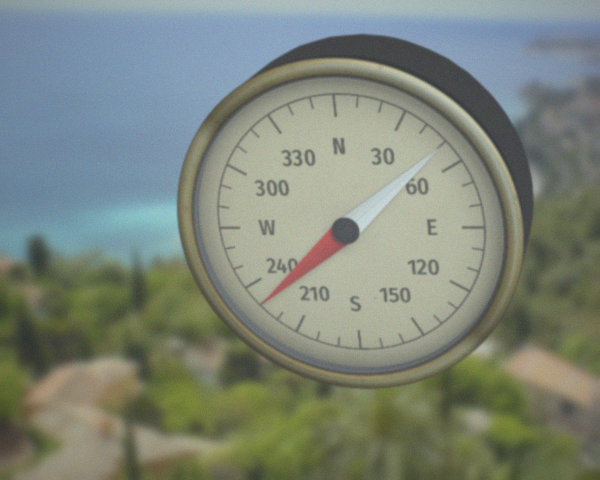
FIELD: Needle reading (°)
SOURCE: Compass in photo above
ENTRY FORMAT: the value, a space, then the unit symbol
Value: 230 °
